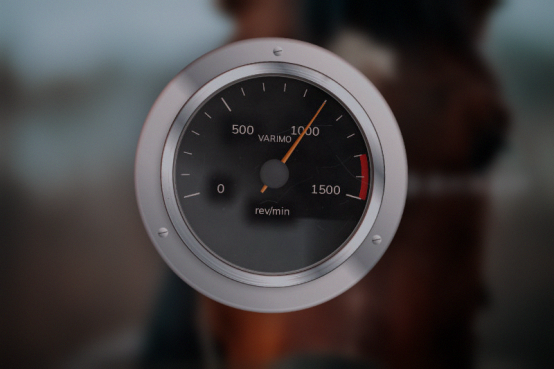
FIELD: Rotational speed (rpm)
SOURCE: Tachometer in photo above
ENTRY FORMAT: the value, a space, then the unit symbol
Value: 1000 rpm
